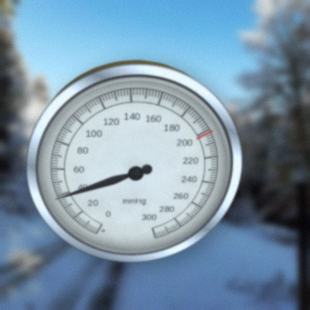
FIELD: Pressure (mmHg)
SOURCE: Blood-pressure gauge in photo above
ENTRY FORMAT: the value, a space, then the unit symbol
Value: 40 mmHg
